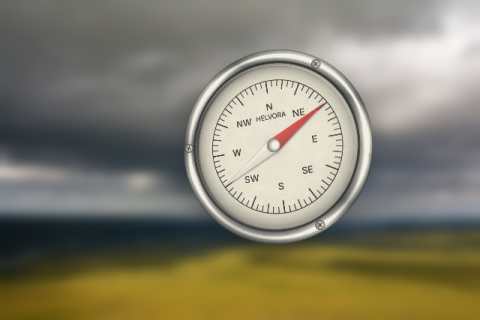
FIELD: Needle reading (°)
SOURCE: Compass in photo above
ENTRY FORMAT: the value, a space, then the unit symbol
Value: 60 °
